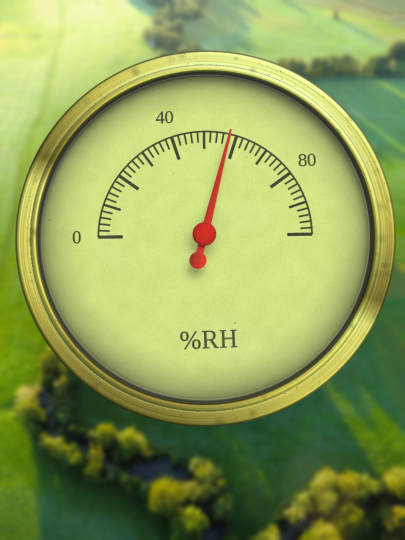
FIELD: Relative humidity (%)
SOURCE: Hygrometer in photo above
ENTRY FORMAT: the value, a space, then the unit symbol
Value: 58 %
